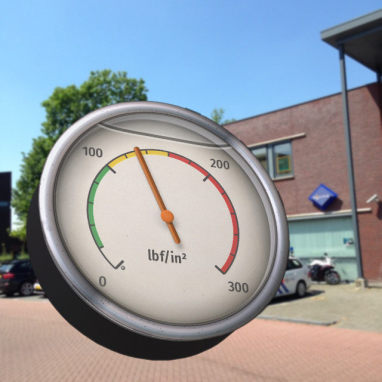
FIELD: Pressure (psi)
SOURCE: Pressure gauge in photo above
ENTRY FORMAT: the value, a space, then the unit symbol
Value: 130 psi
